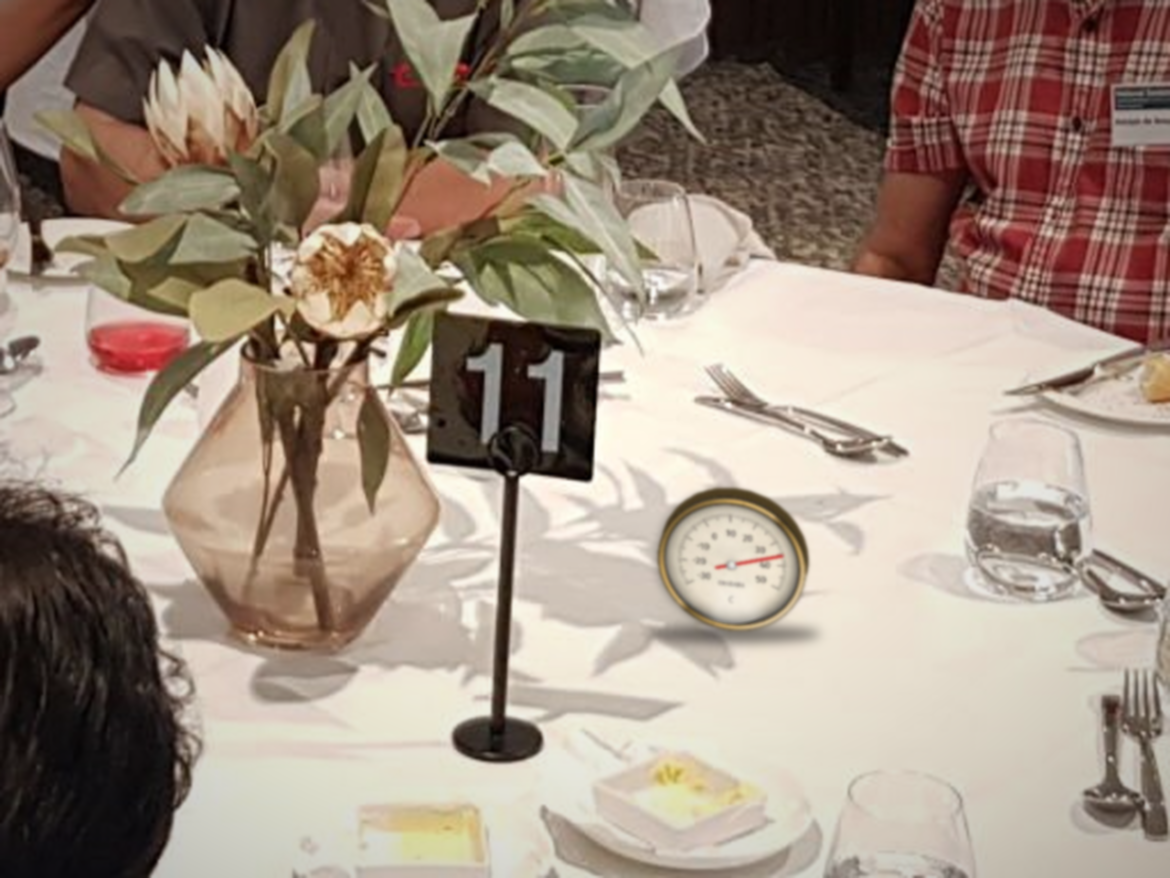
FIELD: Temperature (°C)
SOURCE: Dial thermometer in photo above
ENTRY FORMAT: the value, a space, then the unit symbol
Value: 35 °C
